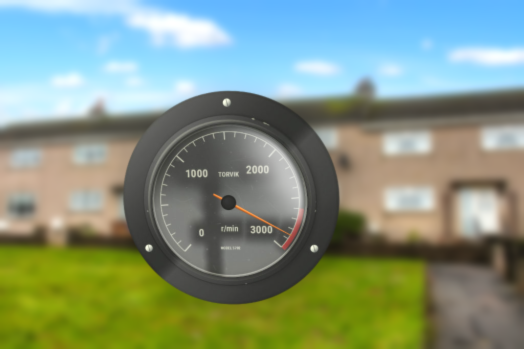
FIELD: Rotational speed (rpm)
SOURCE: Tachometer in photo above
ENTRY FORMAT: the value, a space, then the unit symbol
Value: 2850 rpm
